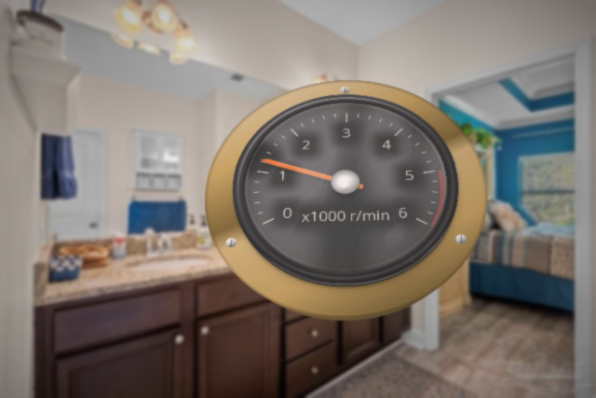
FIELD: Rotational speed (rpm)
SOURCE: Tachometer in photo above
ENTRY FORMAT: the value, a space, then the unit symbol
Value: 1200 rpm
